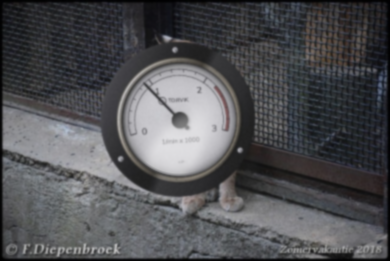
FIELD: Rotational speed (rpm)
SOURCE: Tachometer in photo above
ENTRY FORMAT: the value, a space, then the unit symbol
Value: 900 rpm
